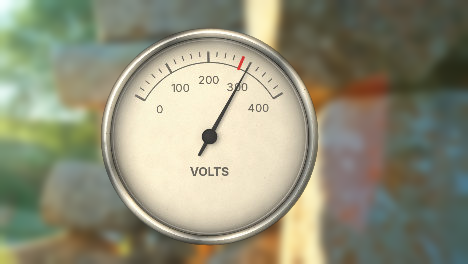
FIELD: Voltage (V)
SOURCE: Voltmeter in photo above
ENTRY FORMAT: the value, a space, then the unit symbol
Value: 300 V
